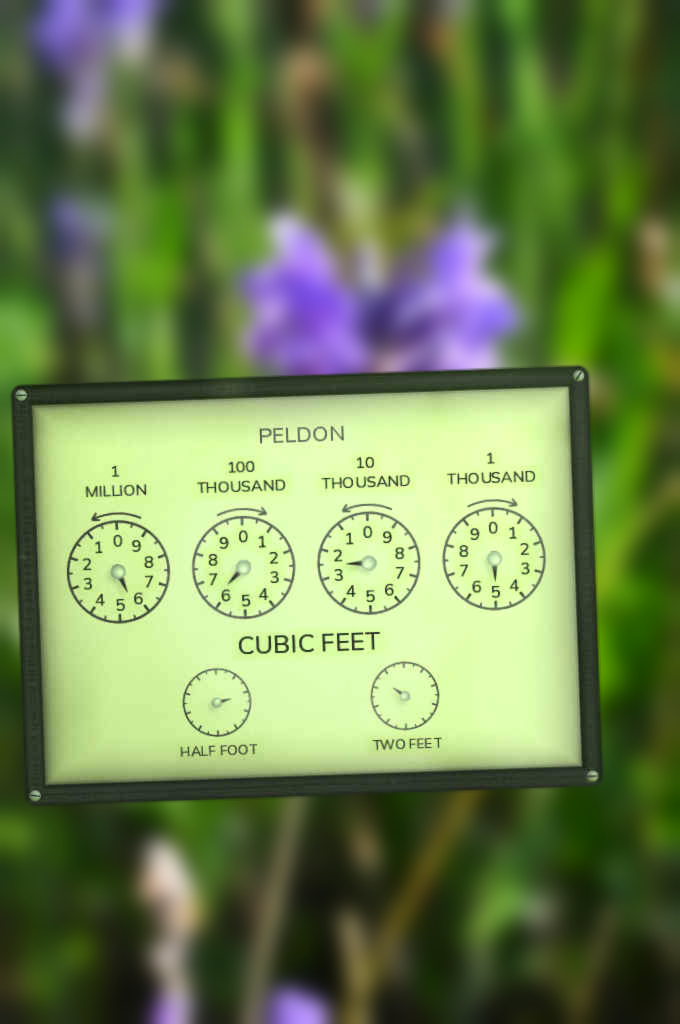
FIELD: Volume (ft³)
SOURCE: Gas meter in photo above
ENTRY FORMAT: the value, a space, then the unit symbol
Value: 562500 ft³
